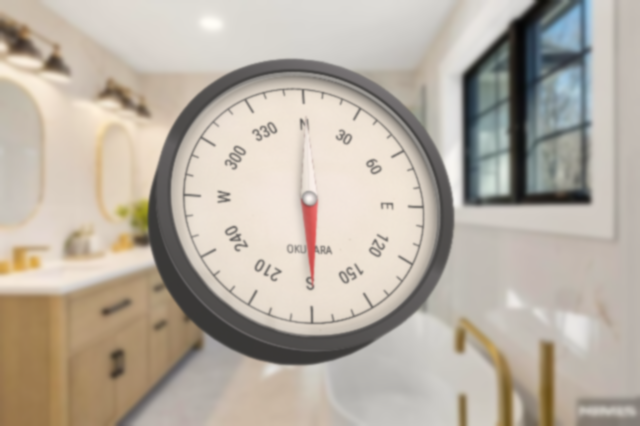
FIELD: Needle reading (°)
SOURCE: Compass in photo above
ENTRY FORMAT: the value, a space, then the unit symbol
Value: 180 °
